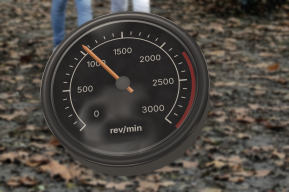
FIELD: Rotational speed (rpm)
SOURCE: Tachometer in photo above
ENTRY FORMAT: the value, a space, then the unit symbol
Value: 1050 rpm
